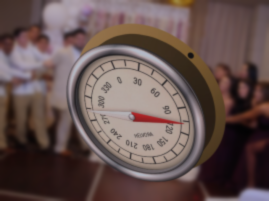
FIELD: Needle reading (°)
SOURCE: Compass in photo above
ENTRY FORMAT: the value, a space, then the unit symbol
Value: 105 °
